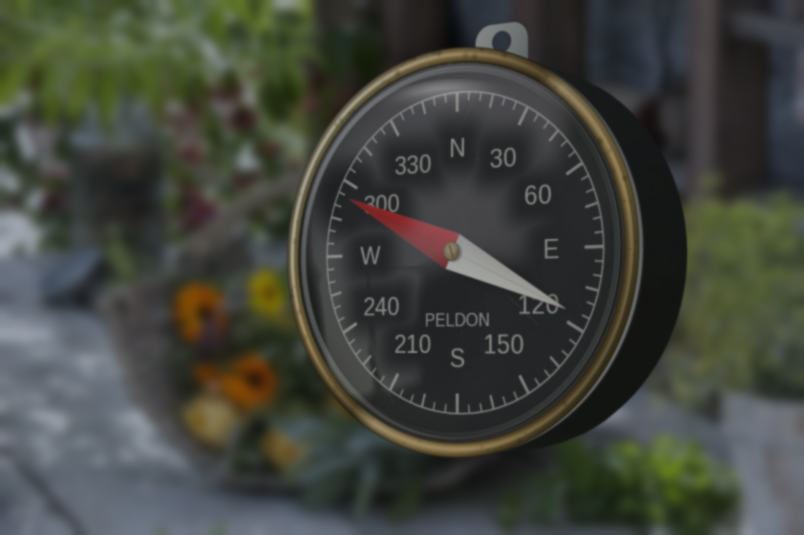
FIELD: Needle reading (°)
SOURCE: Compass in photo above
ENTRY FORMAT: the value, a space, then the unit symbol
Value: 295 °
